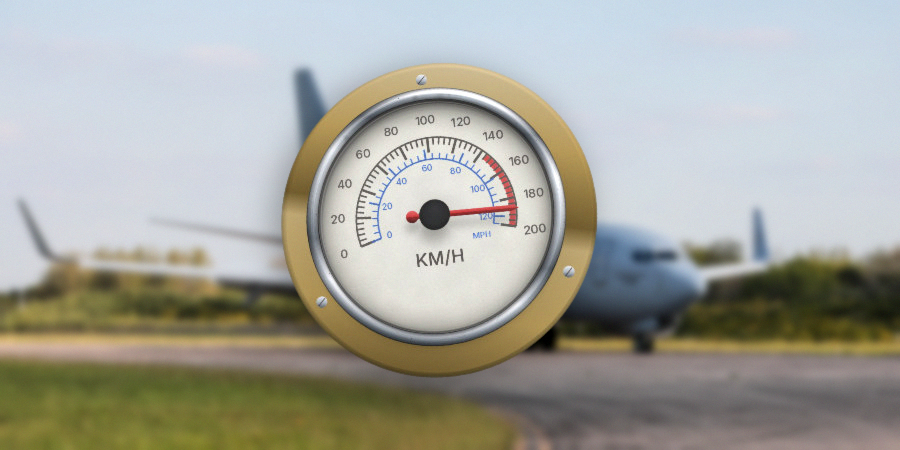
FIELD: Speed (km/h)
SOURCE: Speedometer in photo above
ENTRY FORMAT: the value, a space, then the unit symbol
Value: 188 km/h
